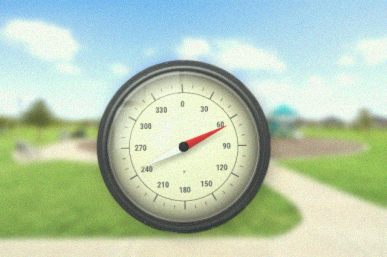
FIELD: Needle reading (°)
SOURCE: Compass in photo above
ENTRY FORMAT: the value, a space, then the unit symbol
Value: 65 °
